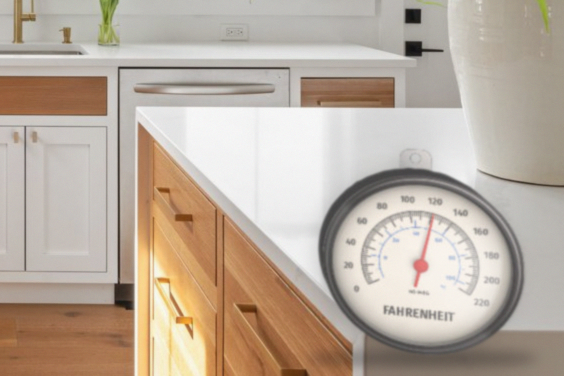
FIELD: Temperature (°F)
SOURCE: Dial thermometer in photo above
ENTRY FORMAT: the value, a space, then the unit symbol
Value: 120 °F
